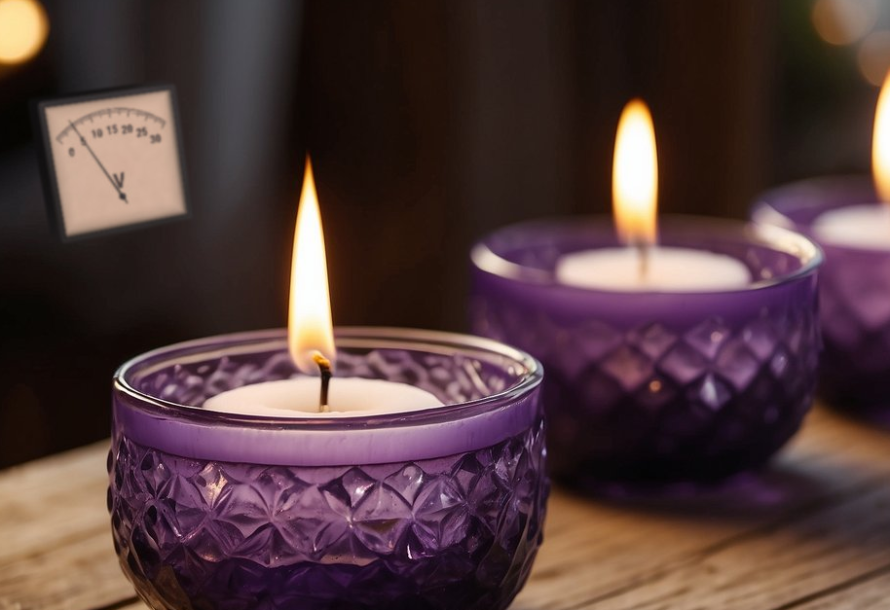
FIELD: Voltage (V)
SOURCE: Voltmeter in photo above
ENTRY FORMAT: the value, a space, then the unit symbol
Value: 5 V
